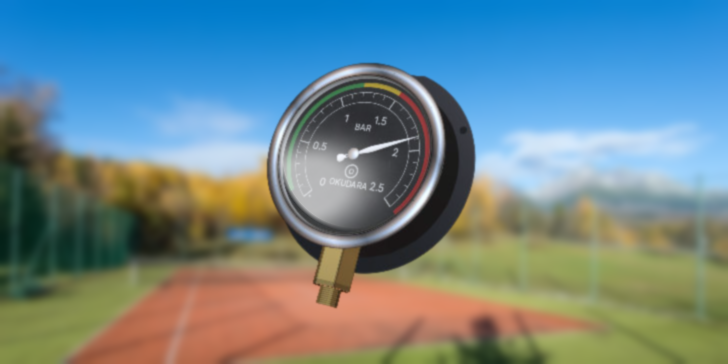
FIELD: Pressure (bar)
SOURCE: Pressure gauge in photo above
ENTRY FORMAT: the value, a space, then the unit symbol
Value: 1.9 bar
